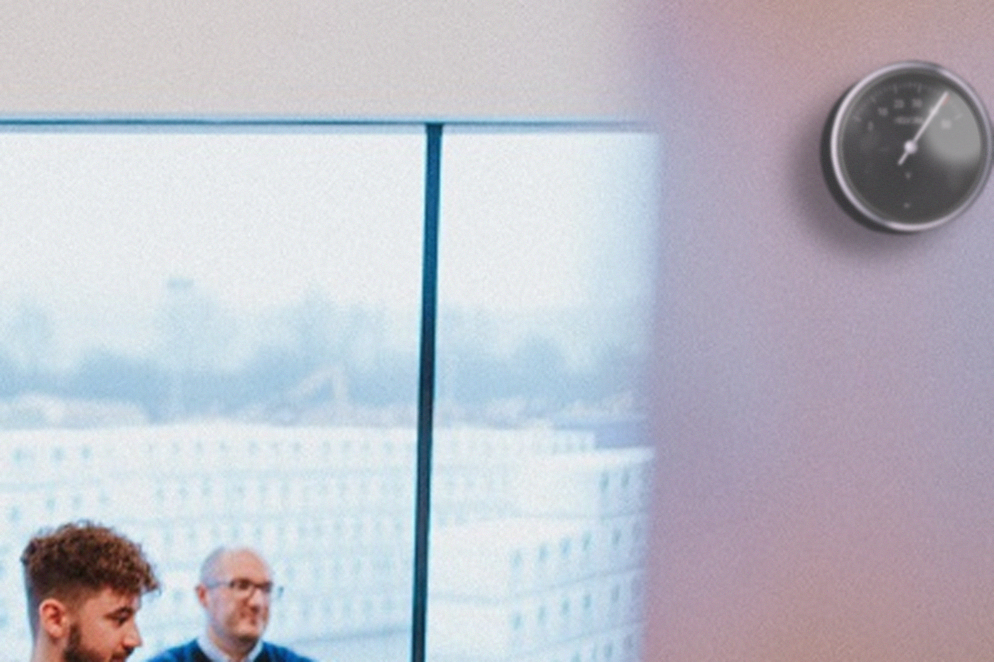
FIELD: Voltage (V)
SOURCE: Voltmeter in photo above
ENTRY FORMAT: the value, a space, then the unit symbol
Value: 40 V
